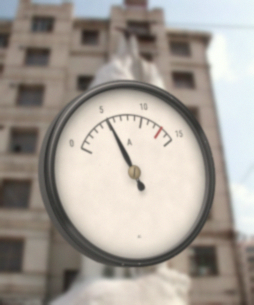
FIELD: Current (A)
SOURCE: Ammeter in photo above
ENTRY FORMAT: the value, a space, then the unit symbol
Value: 5 A
